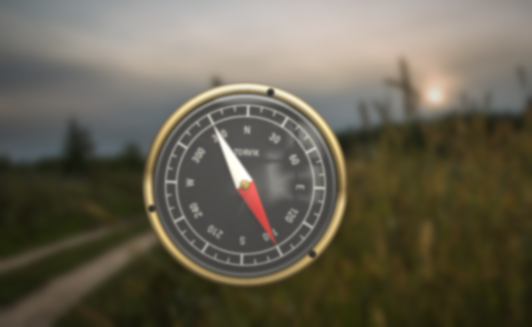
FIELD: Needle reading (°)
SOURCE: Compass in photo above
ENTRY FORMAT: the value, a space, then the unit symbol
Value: 150 °
